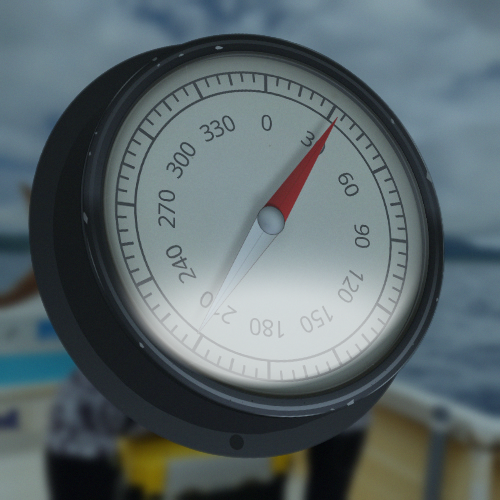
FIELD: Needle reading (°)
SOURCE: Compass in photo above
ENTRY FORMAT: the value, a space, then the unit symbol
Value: 32.5 °
